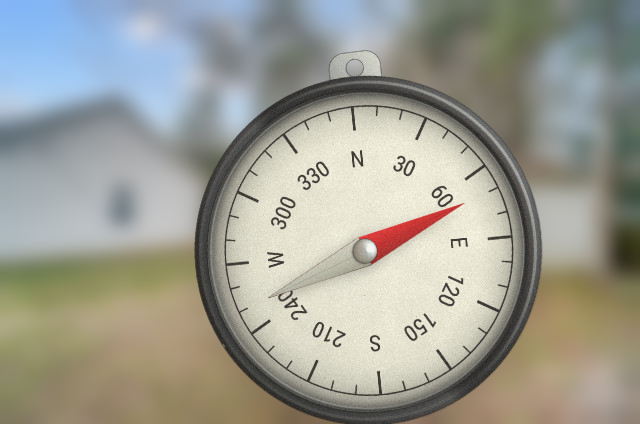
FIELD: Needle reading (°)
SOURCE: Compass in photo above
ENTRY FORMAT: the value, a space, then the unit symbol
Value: 70 °
